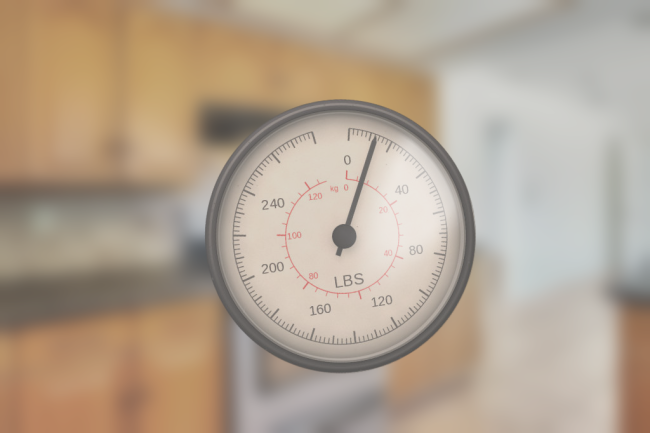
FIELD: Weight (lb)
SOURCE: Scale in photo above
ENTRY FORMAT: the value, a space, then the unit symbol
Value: 12 lb
